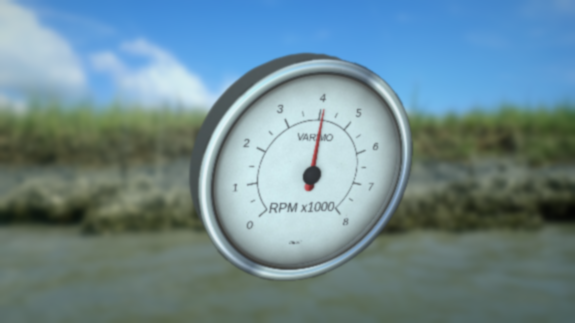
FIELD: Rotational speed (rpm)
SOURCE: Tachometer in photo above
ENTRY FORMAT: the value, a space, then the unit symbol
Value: 4000 rpm
